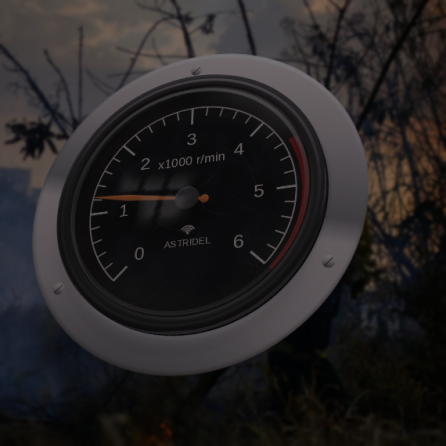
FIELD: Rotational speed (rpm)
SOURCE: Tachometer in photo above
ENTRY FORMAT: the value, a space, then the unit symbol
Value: 1200 rpm
